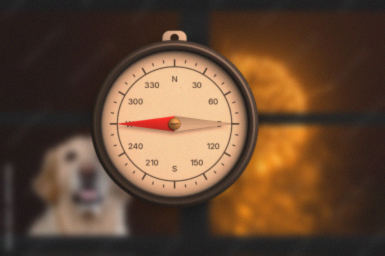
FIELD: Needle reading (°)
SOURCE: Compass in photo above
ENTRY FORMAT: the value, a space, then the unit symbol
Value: 270 °
